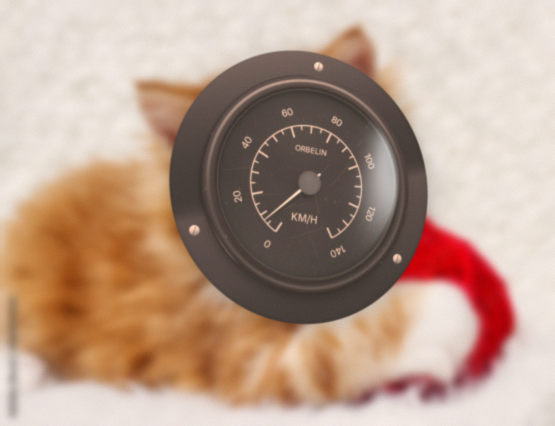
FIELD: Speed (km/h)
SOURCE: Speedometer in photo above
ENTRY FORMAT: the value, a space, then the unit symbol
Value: 7.5 km/h
